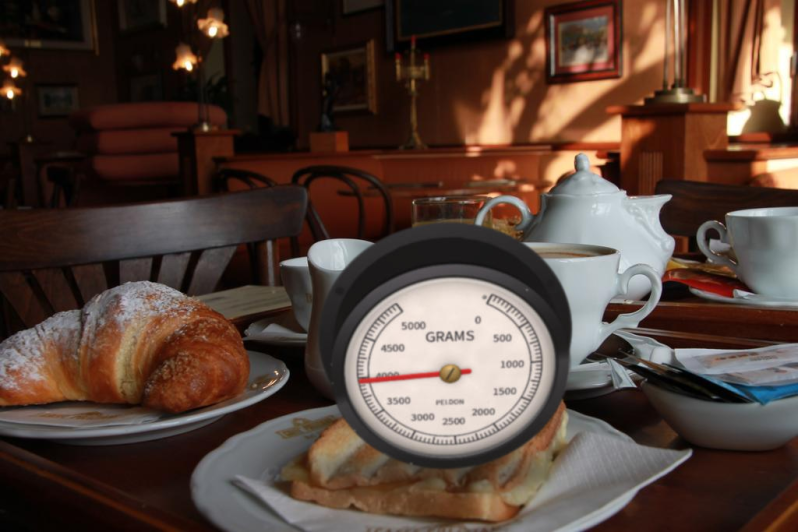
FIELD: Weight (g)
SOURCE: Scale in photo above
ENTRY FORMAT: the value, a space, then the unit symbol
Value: 4000 g
